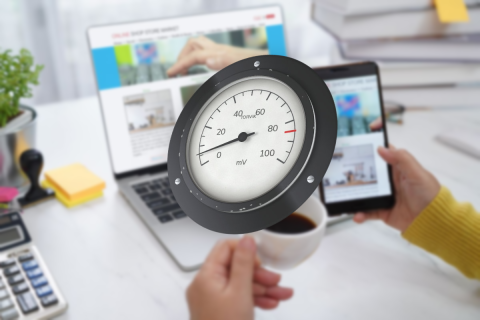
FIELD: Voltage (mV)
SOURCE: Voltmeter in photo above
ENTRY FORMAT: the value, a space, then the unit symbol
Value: 5 mV
